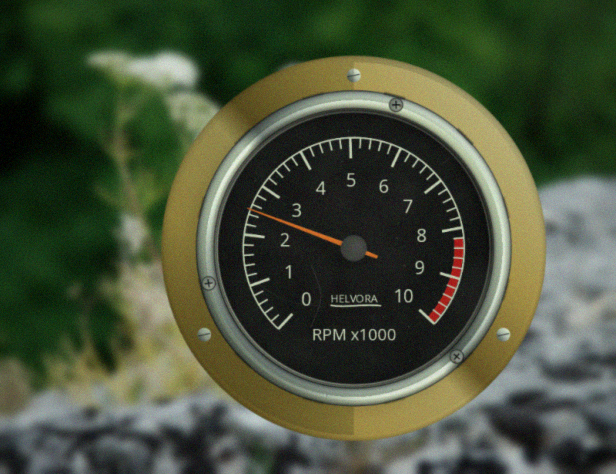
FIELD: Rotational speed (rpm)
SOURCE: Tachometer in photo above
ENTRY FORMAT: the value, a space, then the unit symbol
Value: 2500 rpm
